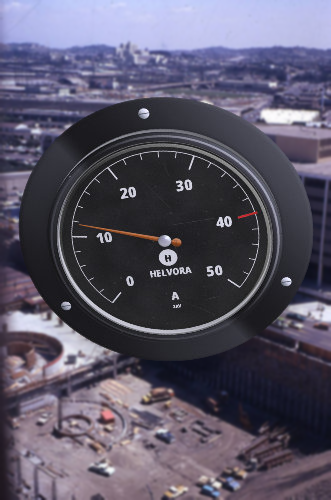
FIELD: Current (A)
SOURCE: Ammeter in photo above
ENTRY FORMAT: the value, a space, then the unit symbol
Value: 12 A
